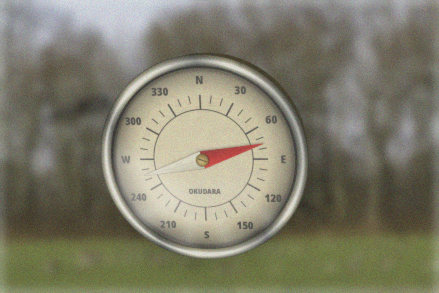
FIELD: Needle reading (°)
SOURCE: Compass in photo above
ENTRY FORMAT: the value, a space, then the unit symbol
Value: 75 °
